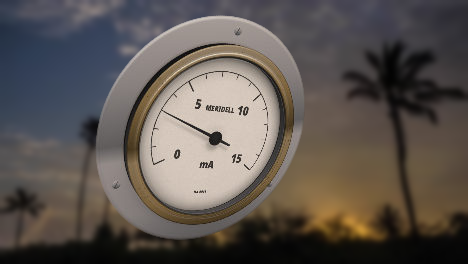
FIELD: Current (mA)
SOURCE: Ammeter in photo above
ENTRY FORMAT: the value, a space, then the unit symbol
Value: 3 mA
